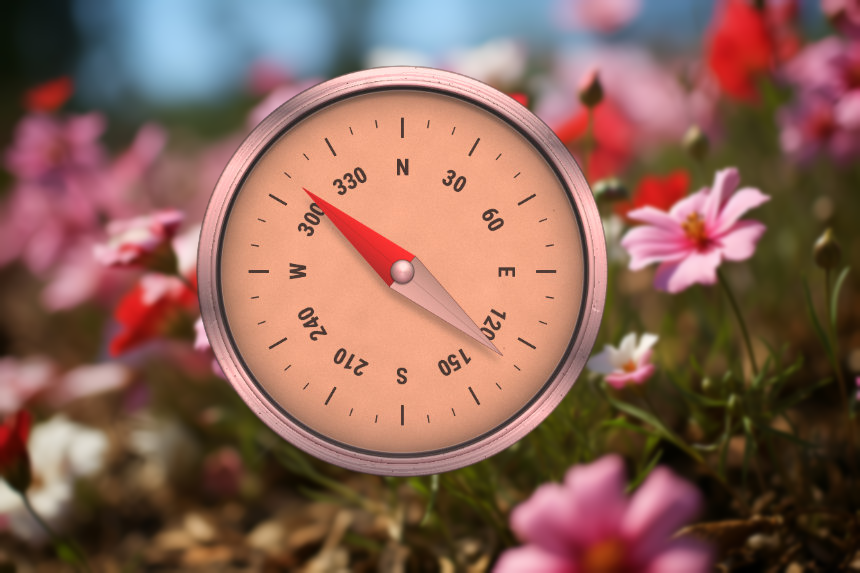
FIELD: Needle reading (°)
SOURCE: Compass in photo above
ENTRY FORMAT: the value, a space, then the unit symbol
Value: 310 °
